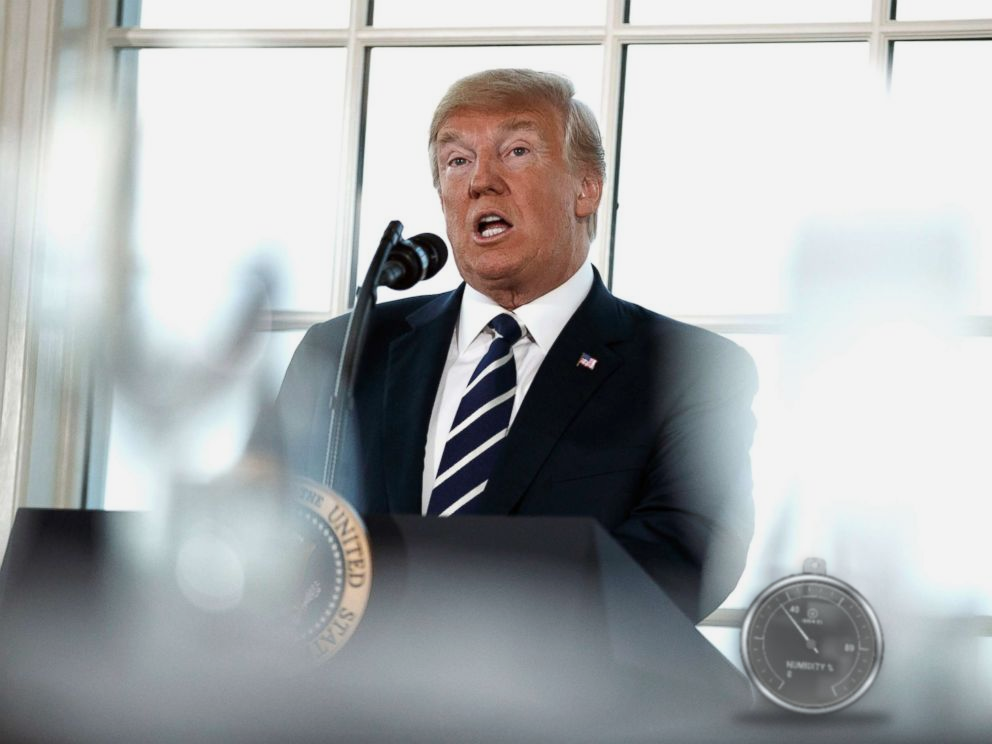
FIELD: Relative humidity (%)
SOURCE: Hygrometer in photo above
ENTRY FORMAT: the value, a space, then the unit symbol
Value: 36 %
